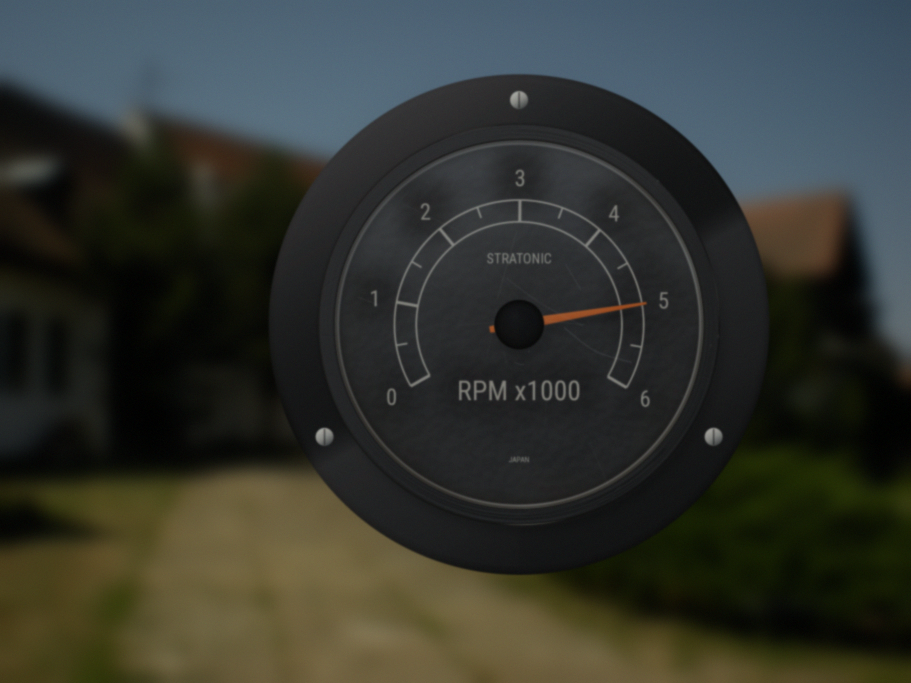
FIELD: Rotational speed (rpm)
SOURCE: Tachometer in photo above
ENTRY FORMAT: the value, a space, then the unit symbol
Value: 5000 rpm
